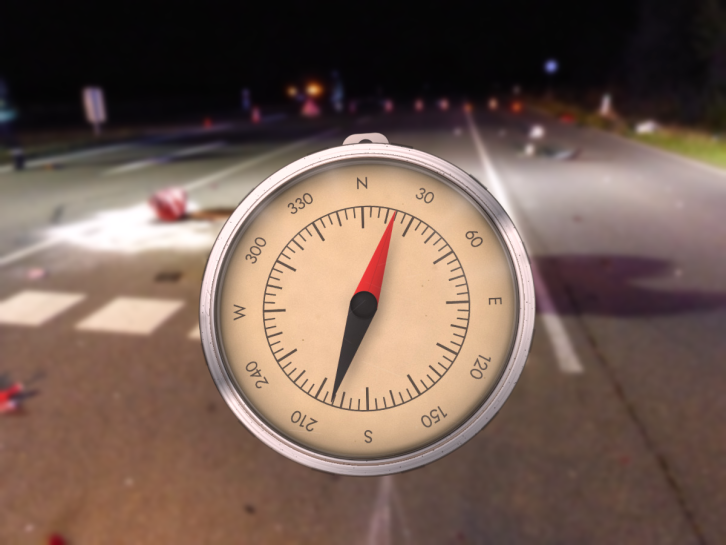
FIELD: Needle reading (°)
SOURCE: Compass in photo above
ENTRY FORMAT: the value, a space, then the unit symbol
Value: 20 °
